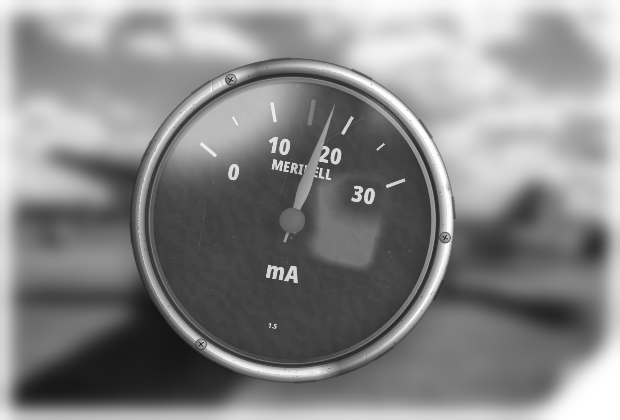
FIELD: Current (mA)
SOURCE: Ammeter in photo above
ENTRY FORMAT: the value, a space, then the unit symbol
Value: 17.5 mA
